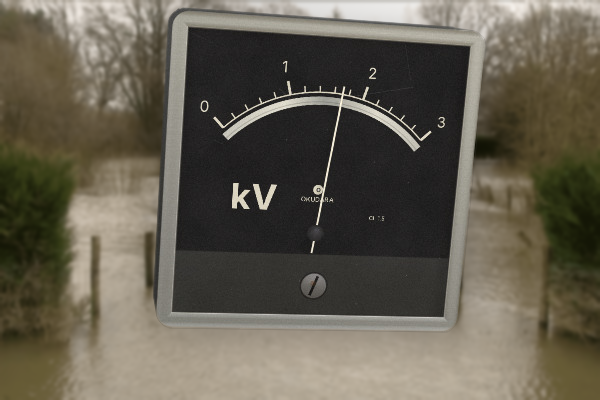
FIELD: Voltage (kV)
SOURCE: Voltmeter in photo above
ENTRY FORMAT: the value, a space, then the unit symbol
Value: 1.7 kV
